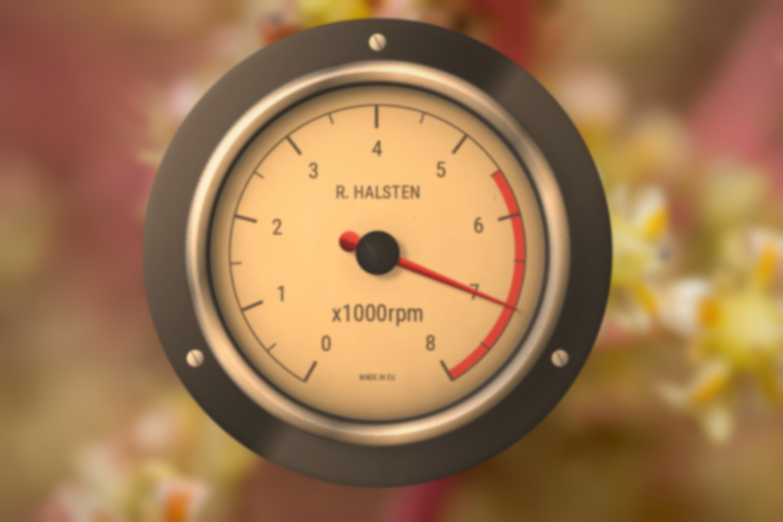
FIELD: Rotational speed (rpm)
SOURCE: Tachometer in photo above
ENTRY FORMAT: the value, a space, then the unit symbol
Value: 7000 rpm
